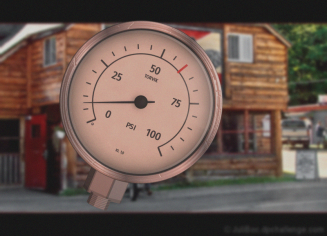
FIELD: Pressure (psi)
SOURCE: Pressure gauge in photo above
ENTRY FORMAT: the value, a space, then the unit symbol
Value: 7.5 psi
